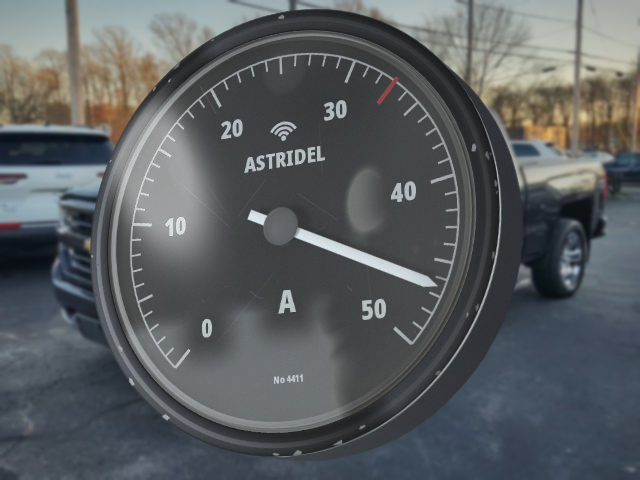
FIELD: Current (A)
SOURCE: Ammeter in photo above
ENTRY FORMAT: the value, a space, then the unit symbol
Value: 46.5 A
